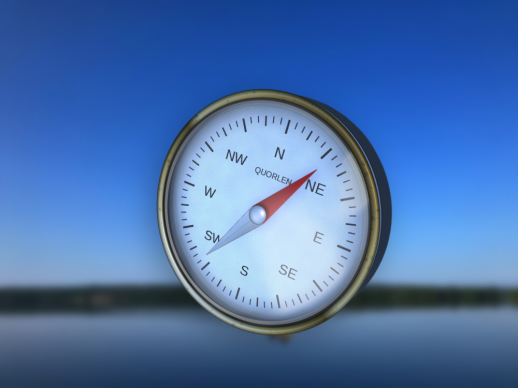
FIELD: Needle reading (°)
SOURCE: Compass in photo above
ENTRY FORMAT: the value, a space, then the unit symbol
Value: 35 °
